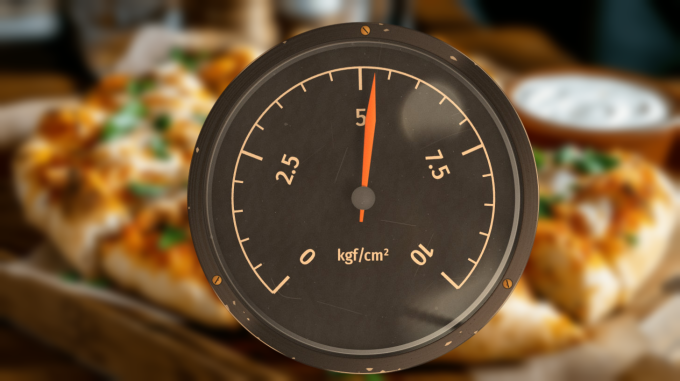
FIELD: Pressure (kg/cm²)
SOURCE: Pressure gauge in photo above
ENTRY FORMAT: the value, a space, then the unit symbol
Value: 5.25 kg/cm²
